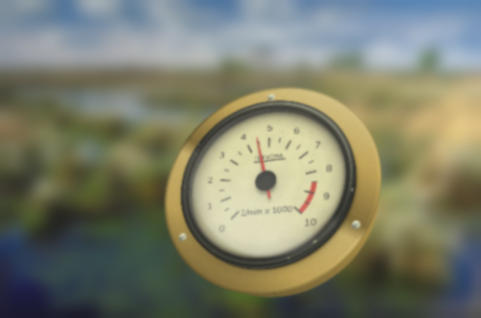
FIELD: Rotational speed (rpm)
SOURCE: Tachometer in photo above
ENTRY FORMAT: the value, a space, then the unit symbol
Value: 4500 rpm
